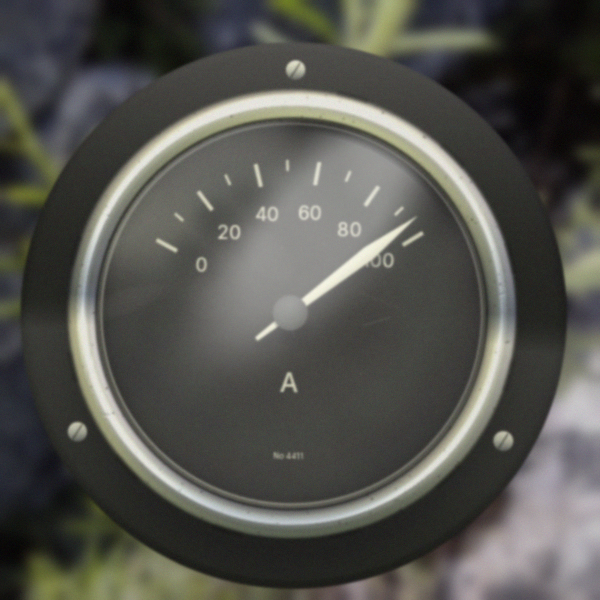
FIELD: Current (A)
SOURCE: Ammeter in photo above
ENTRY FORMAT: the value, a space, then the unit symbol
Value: 95 A
